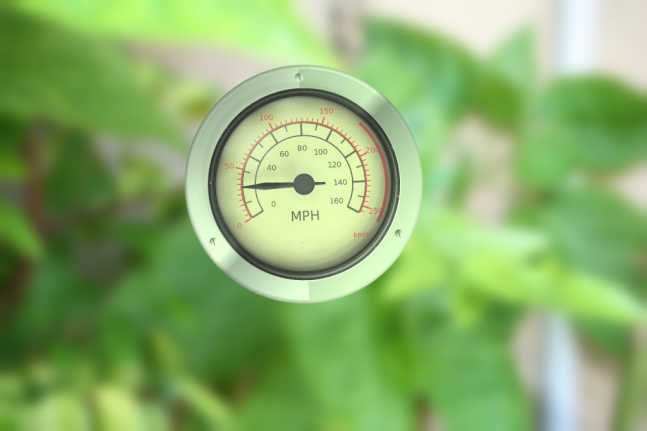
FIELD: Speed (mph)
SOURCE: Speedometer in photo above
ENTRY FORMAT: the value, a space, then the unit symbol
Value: 20 mph
